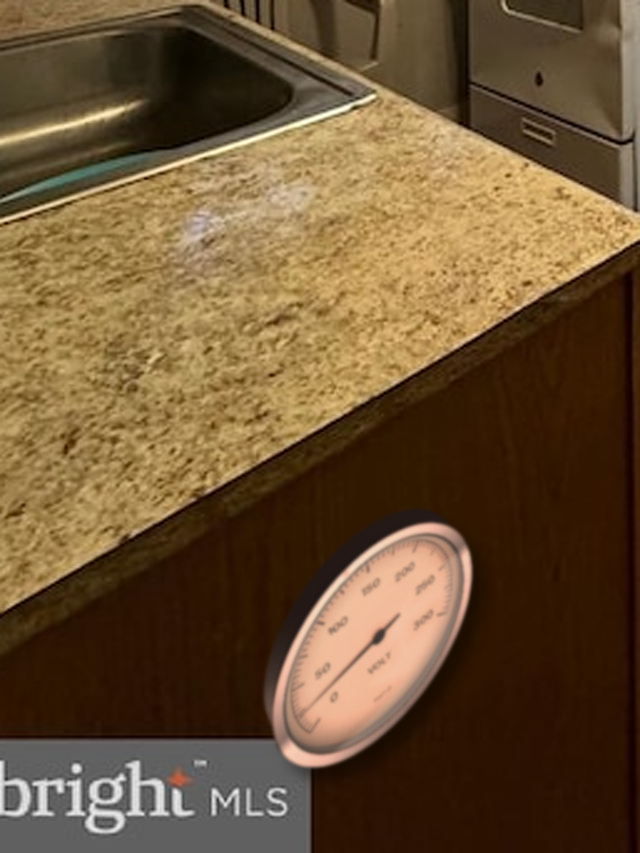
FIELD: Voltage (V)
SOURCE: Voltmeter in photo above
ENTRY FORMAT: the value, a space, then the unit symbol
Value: 25 V
